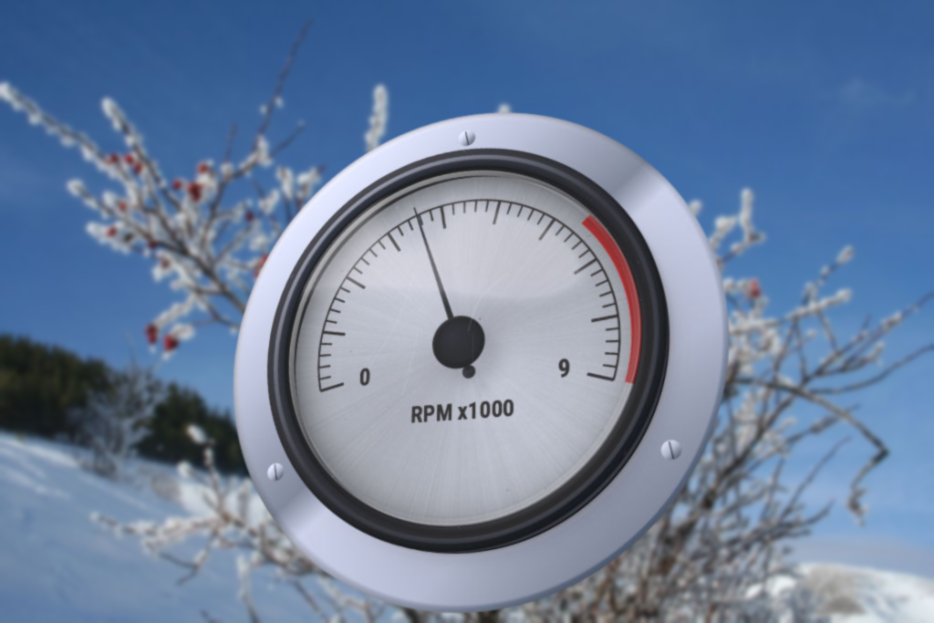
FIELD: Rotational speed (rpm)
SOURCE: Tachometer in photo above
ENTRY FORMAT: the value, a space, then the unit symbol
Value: 3600 rpm
